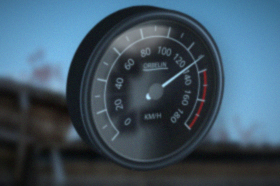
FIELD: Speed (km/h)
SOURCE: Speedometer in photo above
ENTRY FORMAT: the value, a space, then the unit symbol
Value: 130 km/h
